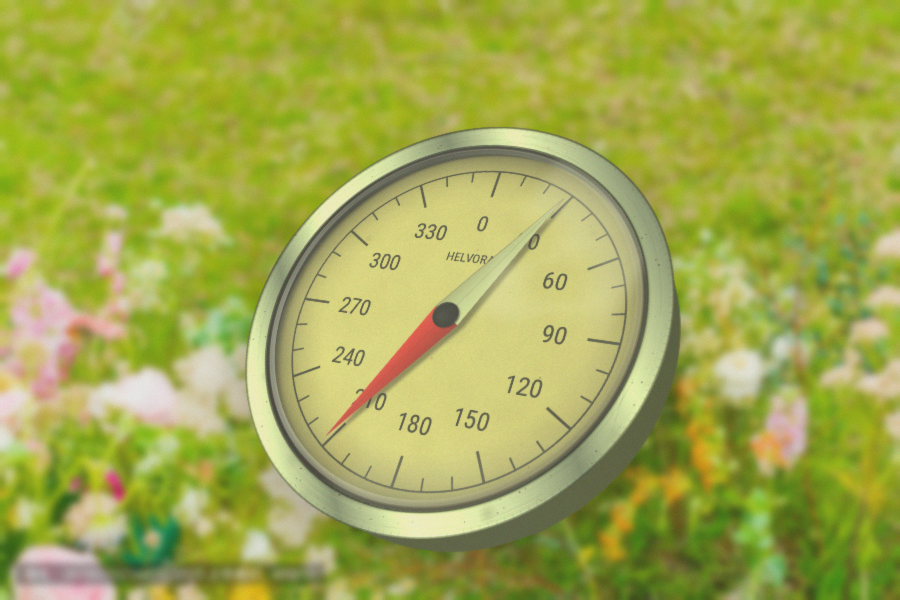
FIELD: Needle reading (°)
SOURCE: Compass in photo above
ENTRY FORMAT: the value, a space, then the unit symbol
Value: 210 °
